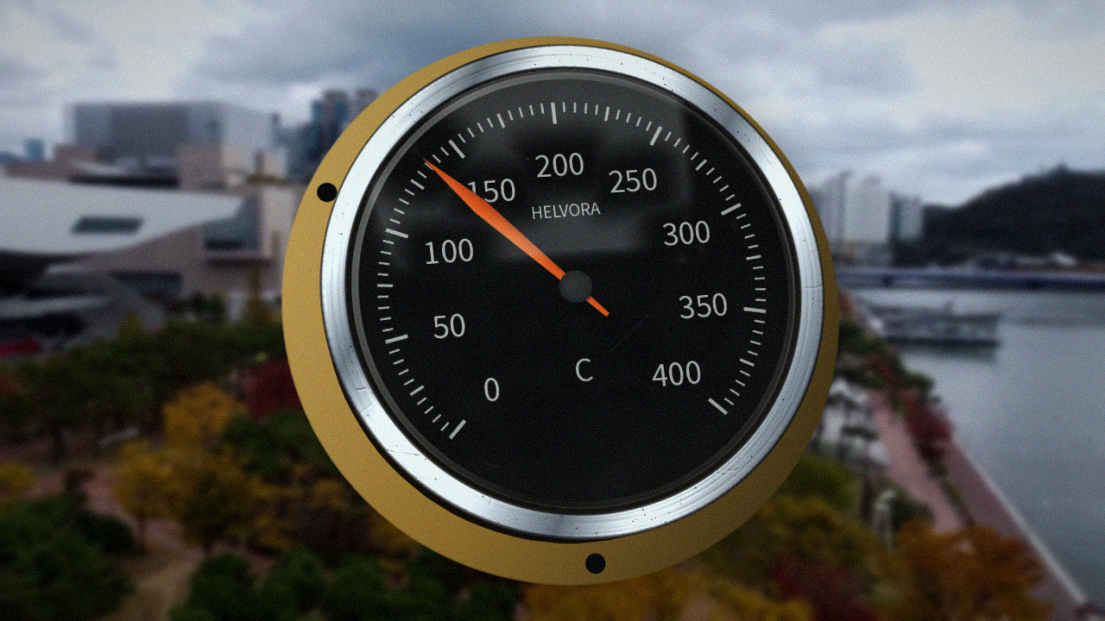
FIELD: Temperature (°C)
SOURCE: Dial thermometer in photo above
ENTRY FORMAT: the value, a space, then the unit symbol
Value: 135 °C
